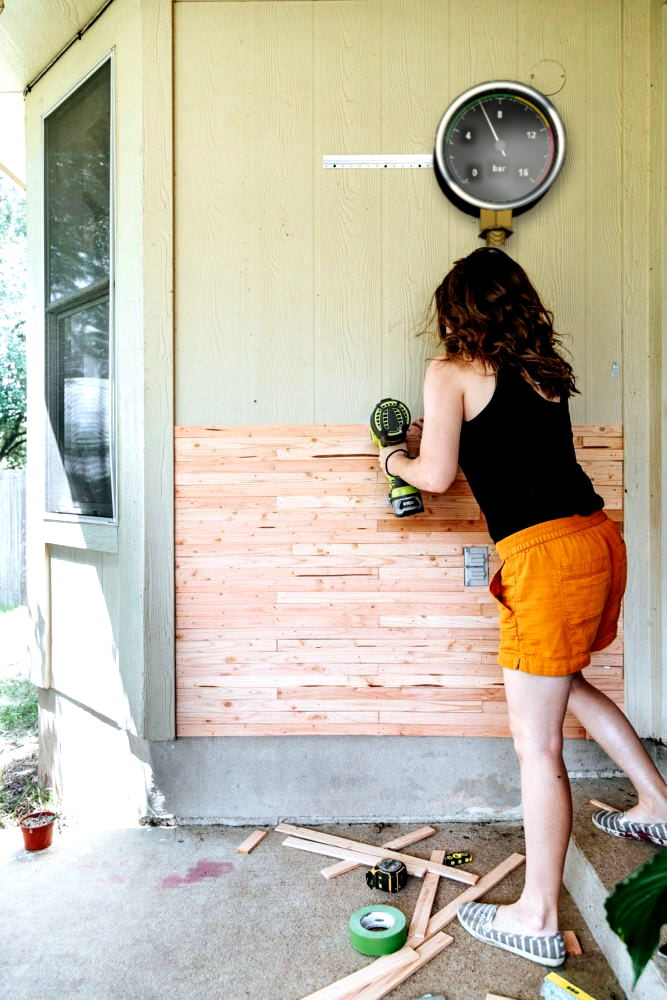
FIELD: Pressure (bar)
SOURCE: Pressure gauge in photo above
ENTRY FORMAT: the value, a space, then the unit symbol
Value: 6.5 bar
